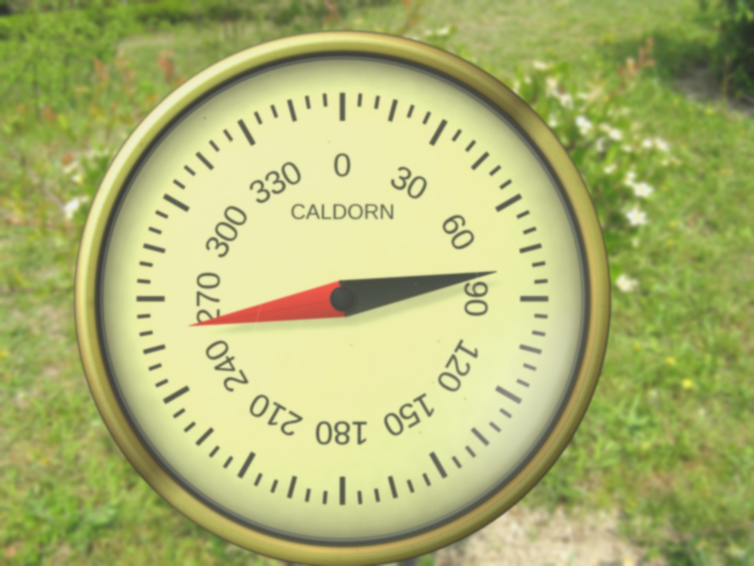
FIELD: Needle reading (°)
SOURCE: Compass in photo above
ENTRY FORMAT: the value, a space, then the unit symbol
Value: 260 °
